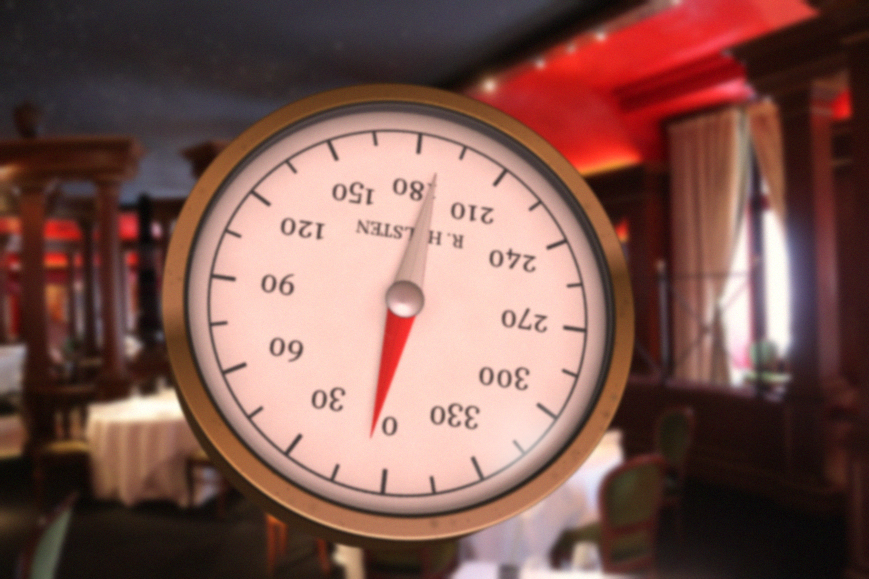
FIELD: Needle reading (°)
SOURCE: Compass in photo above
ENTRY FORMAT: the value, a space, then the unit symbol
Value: 7.5 °
